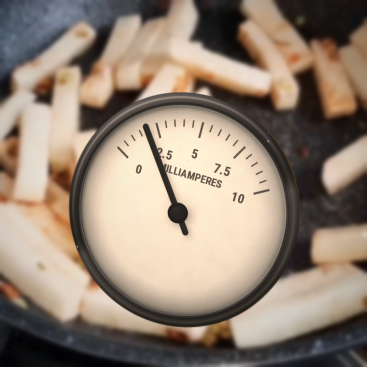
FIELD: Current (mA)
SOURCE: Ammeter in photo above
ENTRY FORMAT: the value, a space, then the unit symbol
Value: 2 mA
